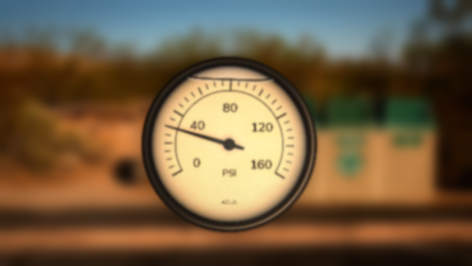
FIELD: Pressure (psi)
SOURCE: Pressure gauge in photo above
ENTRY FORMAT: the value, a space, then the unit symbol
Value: 30 psi
